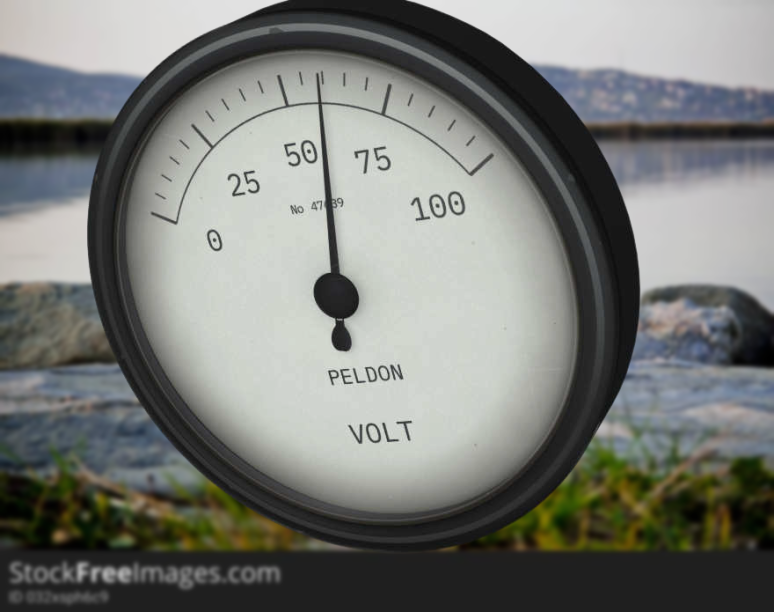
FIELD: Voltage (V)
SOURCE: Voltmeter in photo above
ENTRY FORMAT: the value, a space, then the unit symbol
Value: 60 V
